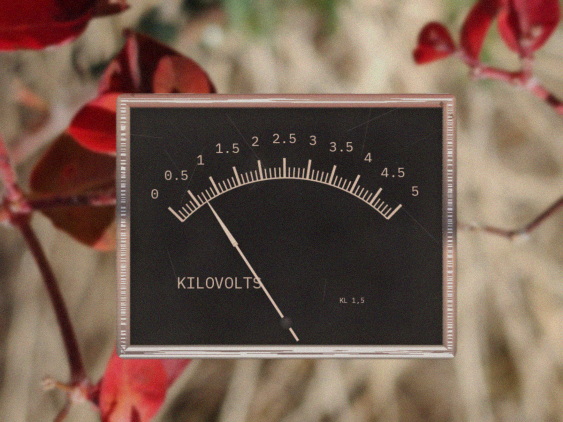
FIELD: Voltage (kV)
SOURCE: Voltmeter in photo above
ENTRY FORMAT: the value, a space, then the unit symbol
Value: 0.7 kV
